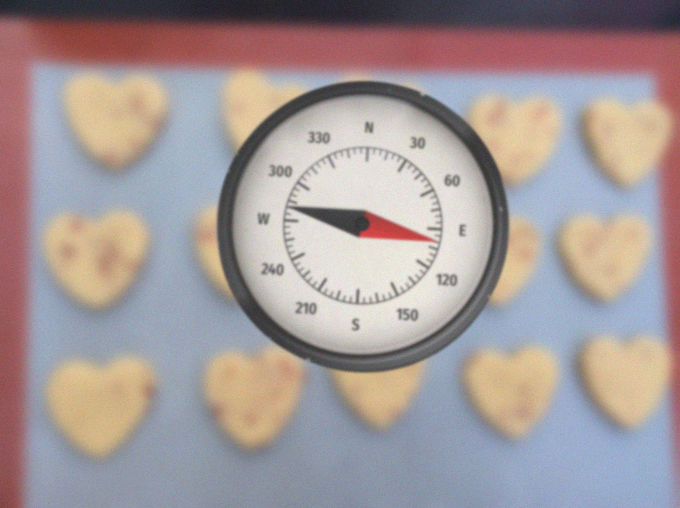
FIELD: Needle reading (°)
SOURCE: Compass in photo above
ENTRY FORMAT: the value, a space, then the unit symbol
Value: 100 °
